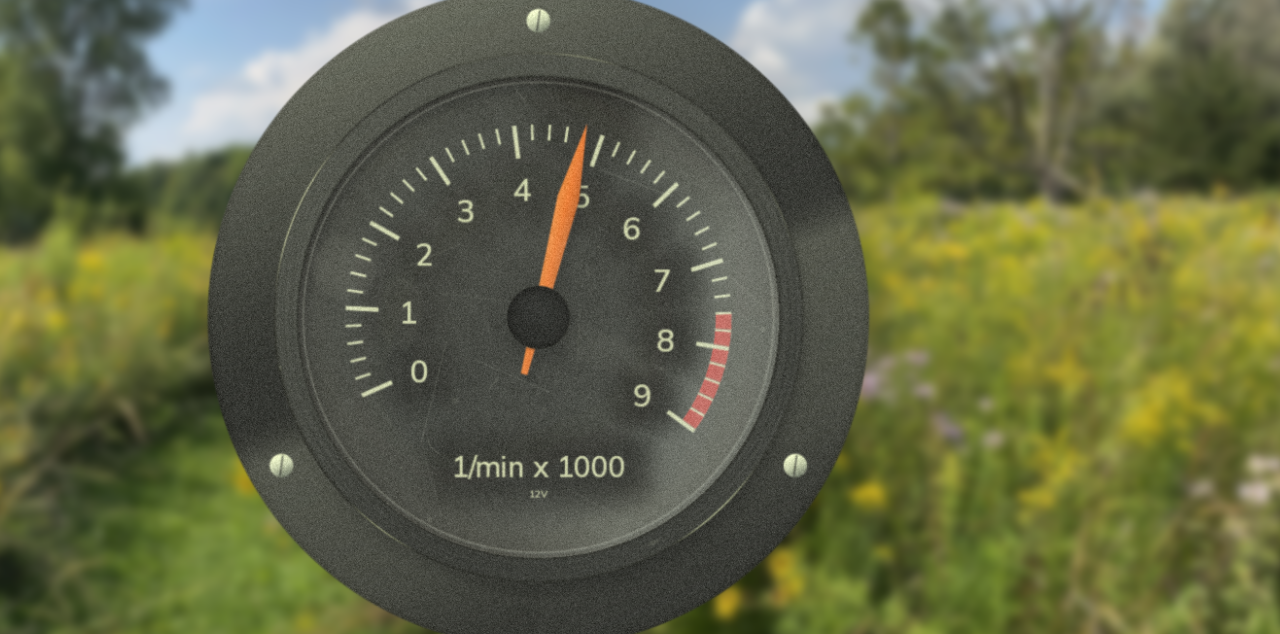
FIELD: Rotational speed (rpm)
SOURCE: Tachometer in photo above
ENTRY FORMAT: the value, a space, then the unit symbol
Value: 4800 rpm
